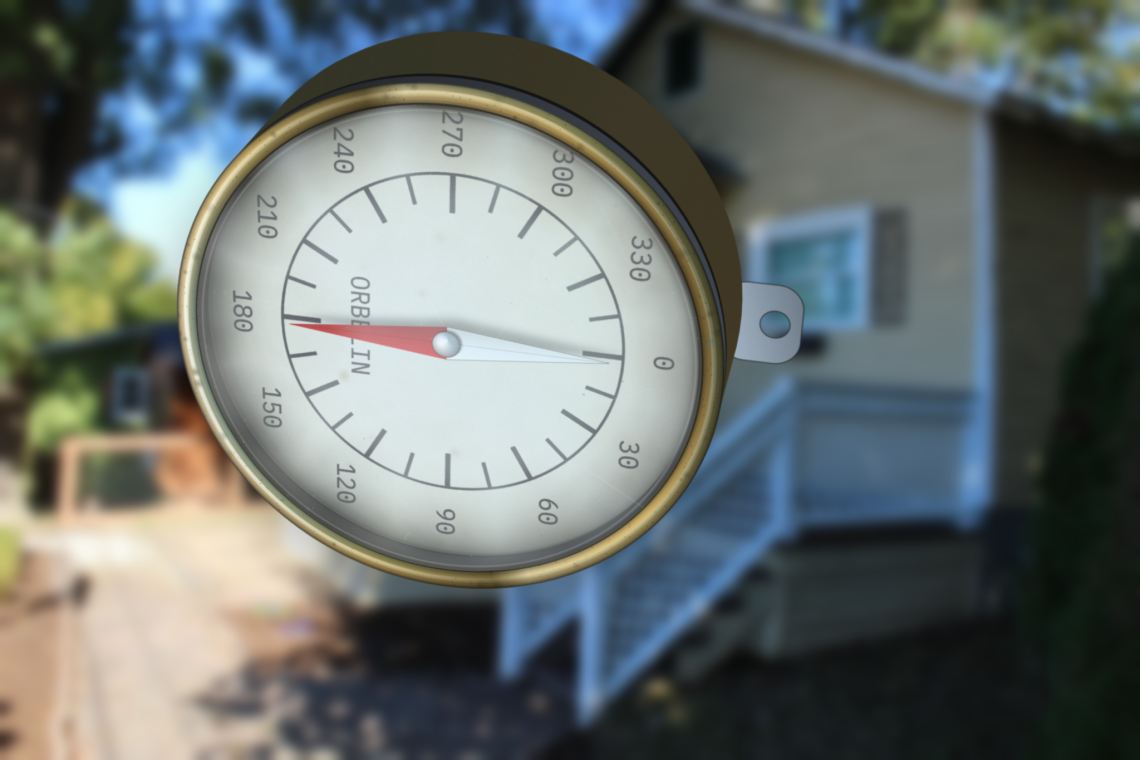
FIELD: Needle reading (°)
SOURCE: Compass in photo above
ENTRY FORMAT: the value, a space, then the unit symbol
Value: 180 °
